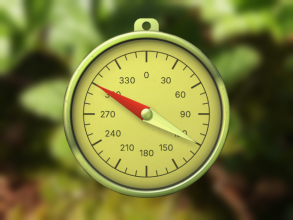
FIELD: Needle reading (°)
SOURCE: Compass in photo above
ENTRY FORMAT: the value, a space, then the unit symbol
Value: 300 °
